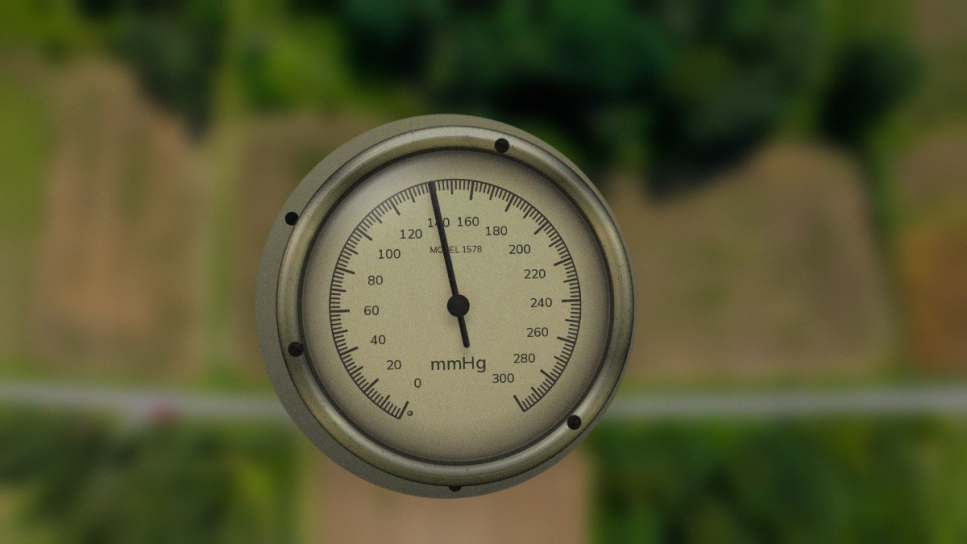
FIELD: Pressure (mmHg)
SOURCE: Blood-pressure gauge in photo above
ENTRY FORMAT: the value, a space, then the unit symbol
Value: 140 mmHg
